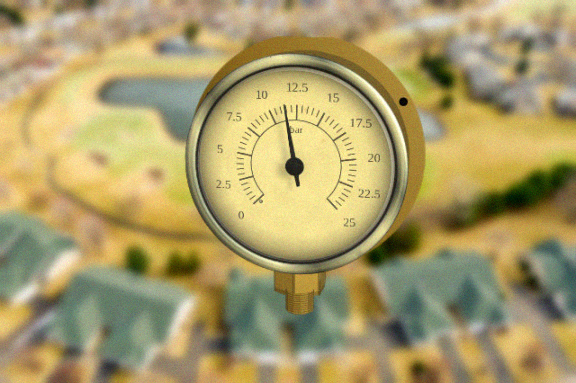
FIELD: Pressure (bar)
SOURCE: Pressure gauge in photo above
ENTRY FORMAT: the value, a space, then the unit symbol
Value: 11.5 bar
